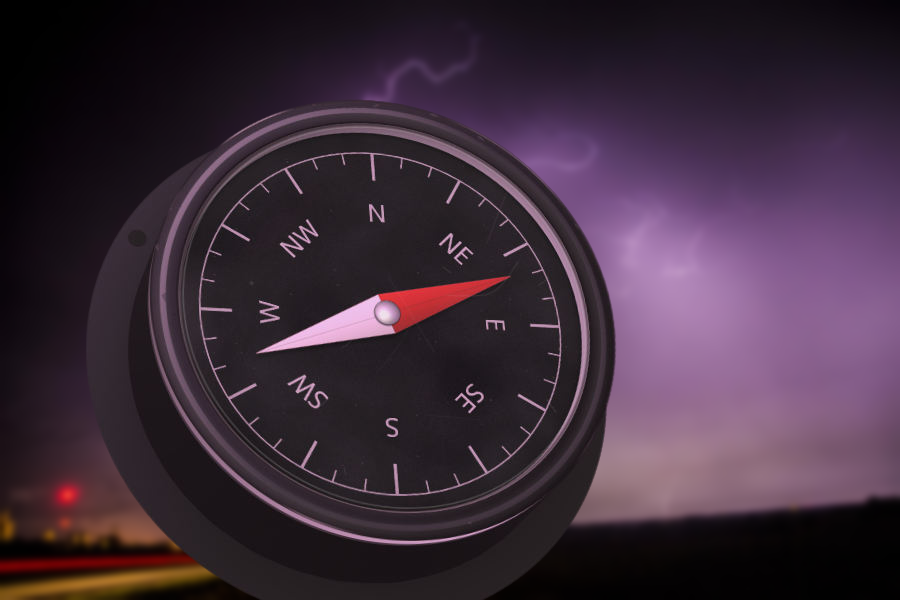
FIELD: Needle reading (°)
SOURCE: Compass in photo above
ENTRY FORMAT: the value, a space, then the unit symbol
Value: 70 °
